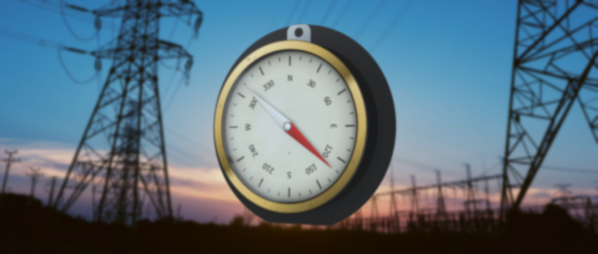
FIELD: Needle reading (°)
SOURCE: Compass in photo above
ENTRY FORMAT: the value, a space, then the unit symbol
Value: 130 °
